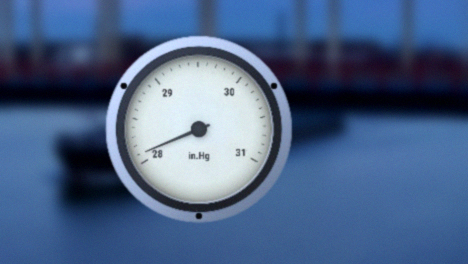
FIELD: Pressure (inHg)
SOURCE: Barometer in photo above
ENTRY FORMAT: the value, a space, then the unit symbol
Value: 28.1 inHg
